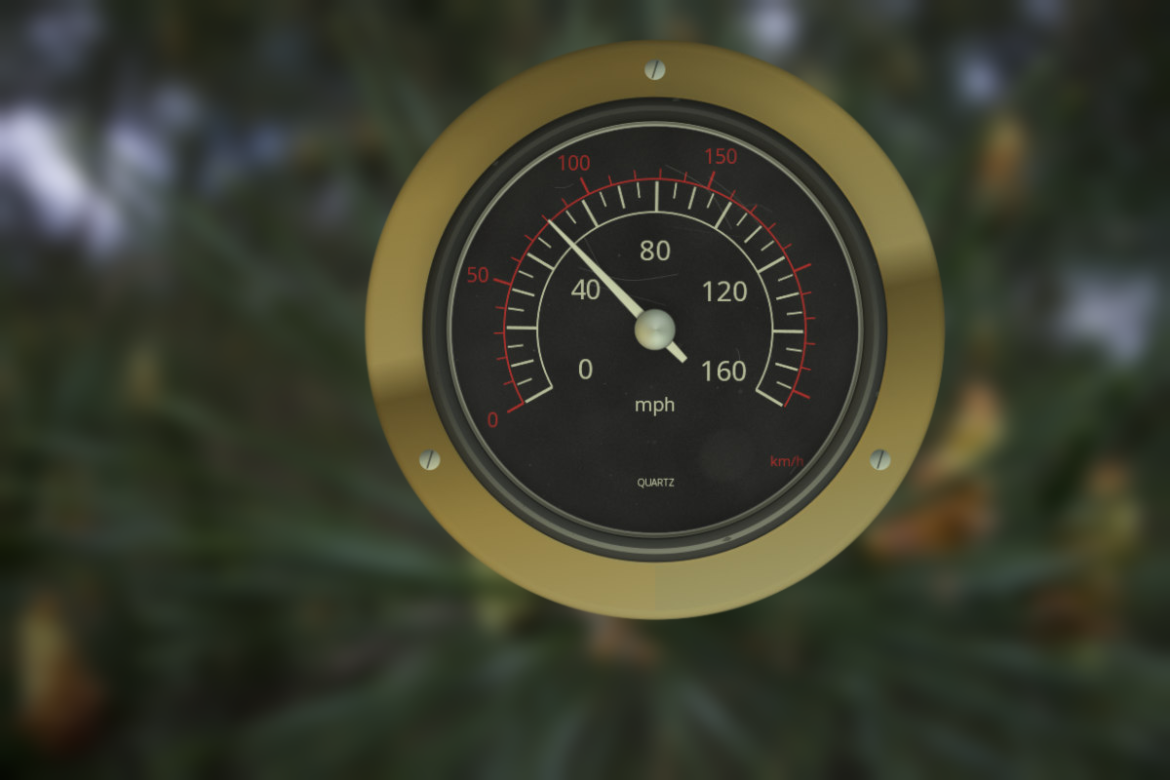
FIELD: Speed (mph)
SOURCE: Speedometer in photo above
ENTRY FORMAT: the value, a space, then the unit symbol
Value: 50 mph
